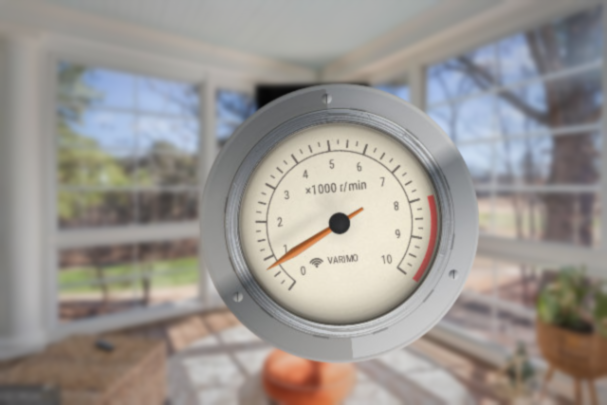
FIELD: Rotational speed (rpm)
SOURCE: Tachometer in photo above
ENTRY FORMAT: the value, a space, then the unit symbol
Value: 750 rpm
